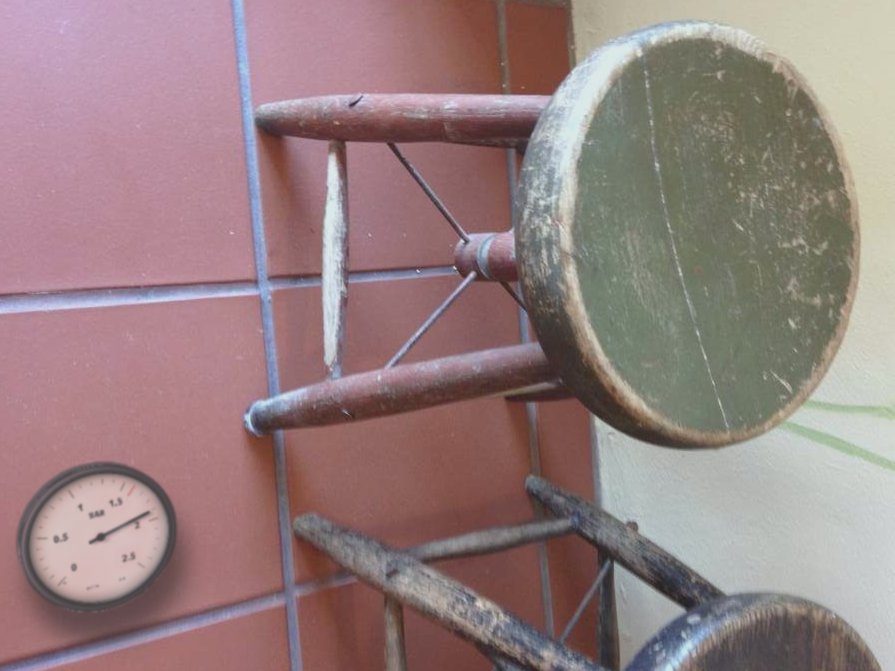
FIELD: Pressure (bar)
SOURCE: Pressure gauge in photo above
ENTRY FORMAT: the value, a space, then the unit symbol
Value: 1.9 bar
